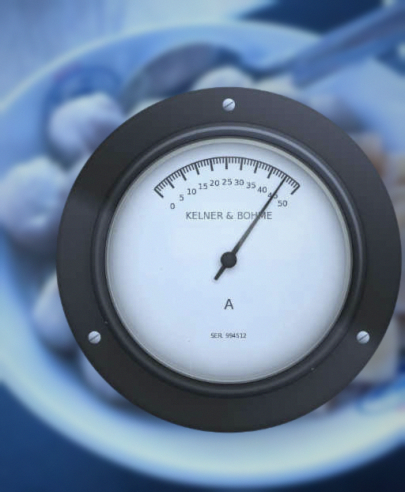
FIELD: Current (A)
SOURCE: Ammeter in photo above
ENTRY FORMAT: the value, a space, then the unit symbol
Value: 45 A
